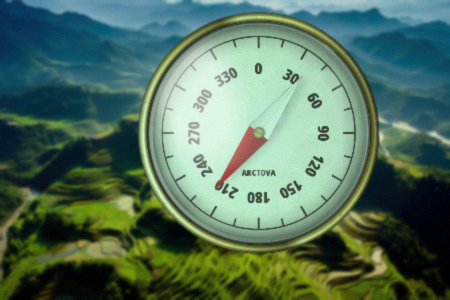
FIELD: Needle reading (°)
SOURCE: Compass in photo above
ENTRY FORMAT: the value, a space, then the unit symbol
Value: 217.5 °
